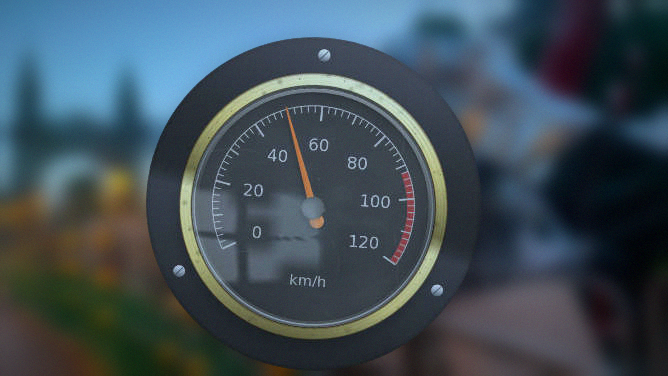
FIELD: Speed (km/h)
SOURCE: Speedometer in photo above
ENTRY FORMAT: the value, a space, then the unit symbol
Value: 50 km/h
